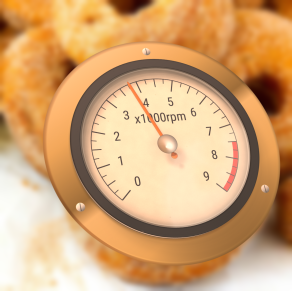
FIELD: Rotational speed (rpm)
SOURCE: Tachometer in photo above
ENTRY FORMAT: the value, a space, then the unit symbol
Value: 3750 rpm
